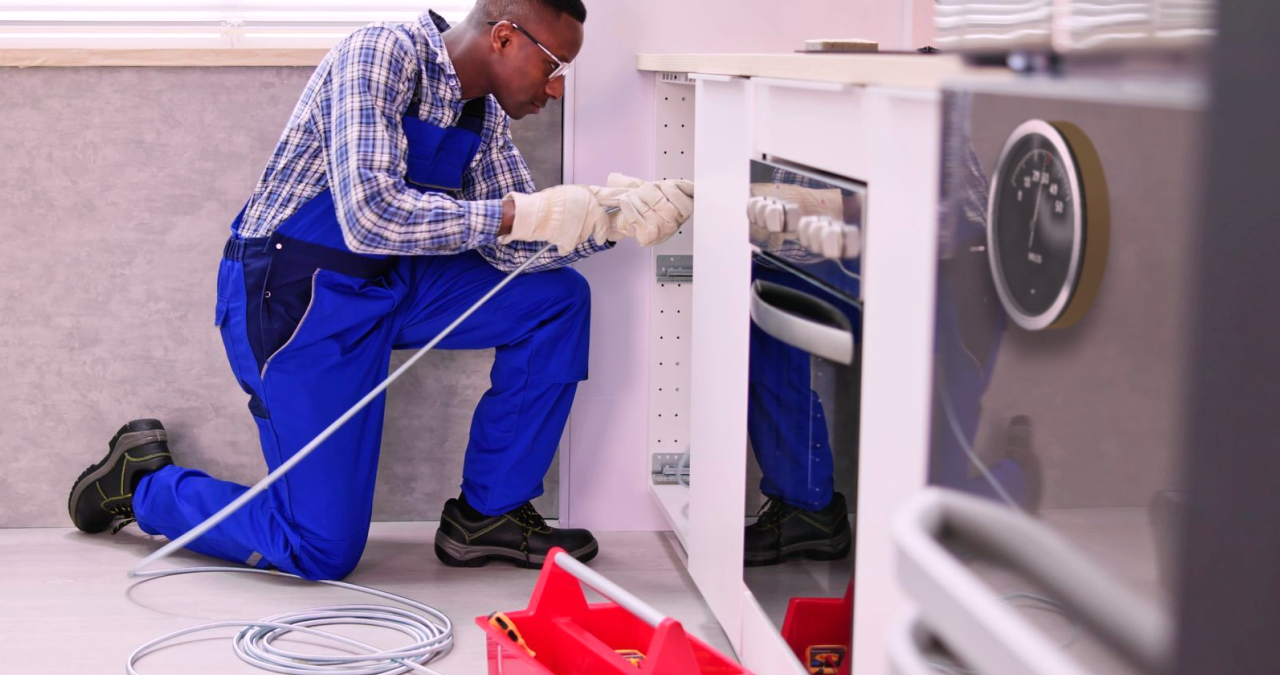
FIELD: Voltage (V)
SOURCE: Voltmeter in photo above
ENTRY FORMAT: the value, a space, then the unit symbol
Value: 30 V
